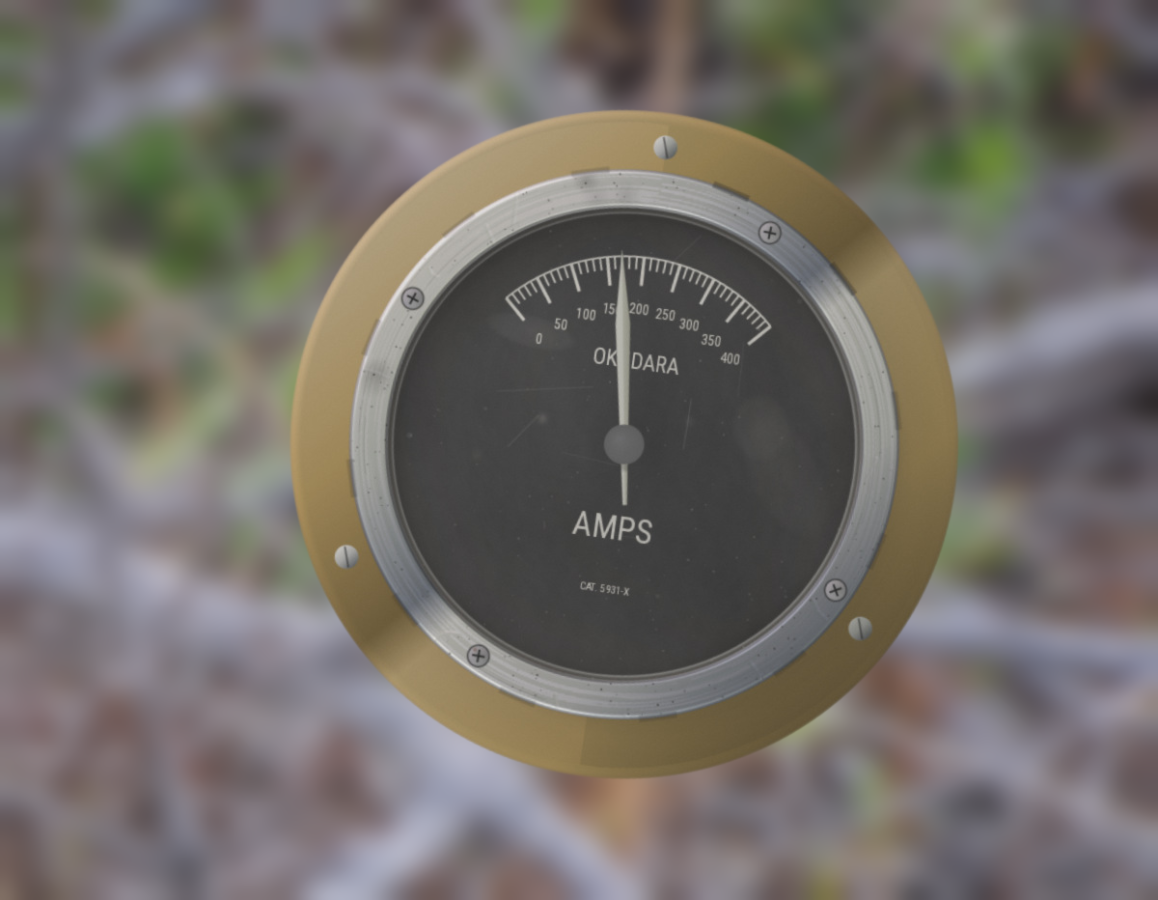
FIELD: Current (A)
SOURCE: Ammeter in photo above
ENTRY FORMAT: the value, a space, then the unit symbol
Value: 170 A
